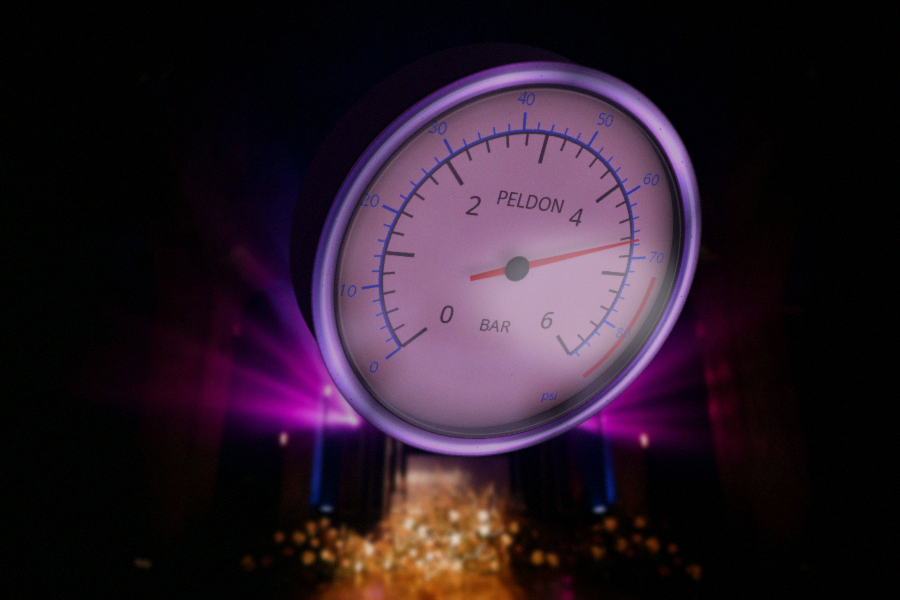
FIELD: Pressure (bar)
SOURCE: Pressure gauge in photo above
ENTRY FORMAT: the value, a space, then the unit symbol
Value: 4.6 bar
